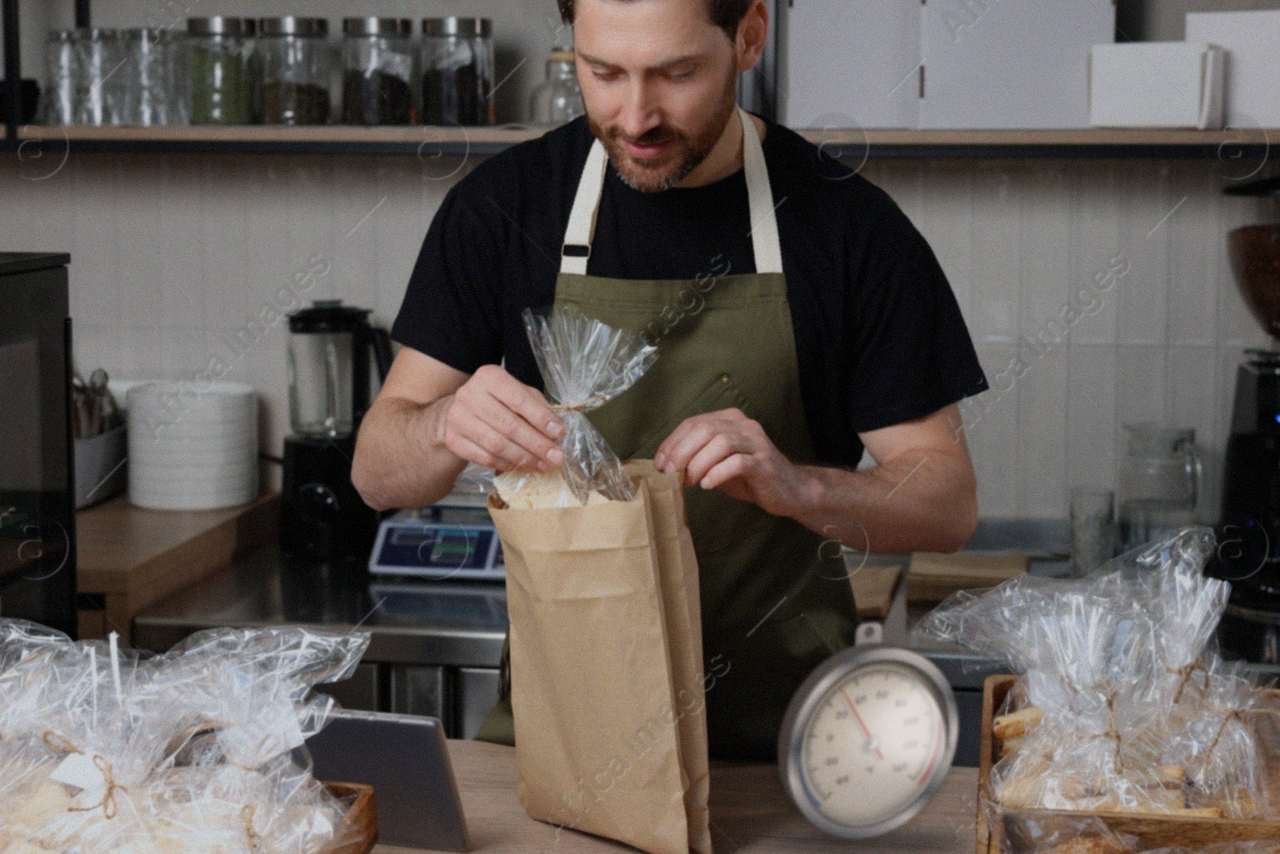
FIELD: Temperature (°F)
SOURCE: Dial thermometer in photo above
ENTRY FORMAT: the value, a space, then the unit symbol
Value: 30 °F
